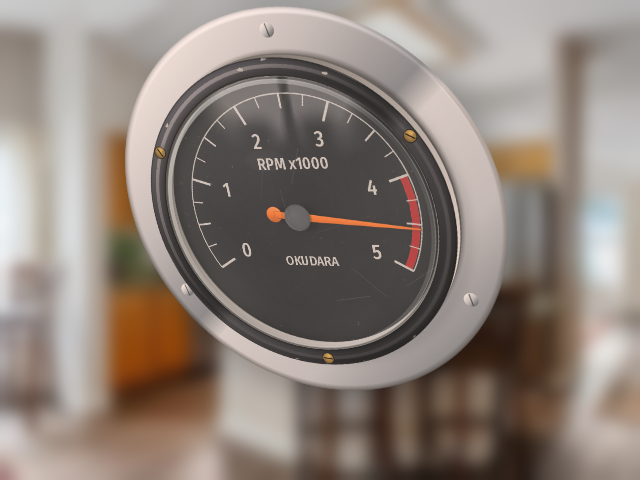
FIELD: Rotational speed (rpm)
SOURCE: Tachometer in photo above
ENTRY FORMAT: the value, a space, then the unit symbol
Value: 4500 rpm
